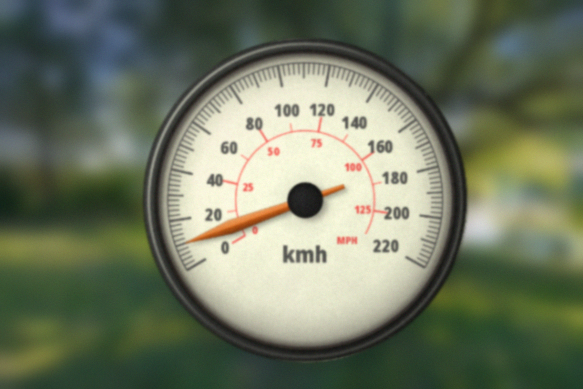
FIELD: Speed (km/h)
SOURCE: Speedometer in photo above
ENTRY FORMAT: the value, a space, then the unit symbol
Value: 10 km/h
